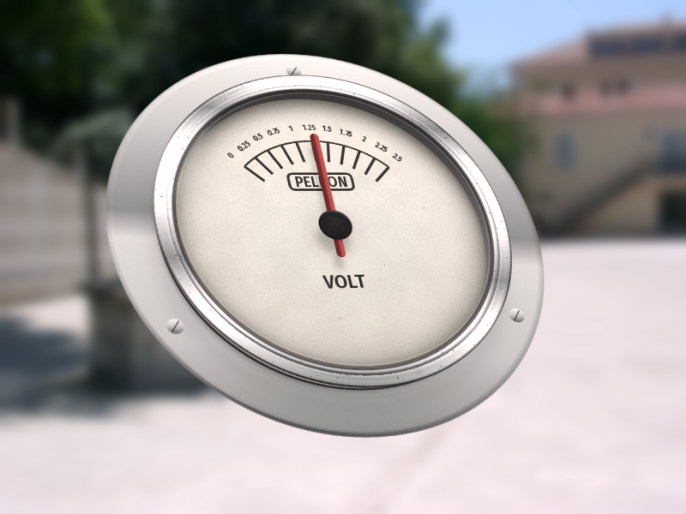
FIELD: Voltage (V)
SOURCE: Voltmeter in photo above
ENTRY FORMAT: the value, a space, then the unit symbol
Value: 1.25 V
